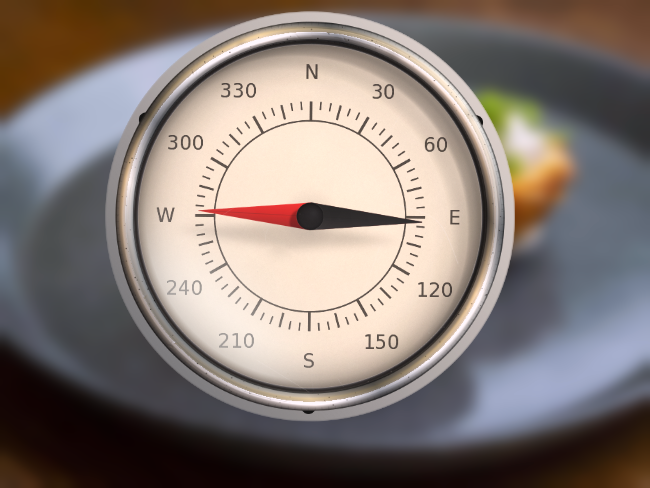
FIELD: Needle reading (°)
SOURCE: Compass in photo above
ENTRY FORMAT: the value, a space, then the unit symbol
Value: 272.5 °
